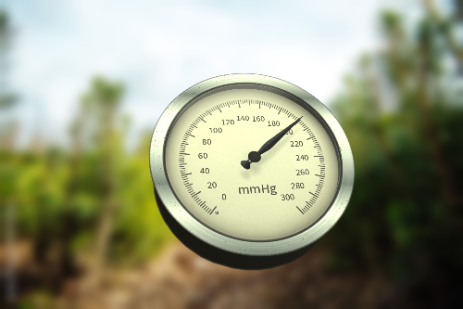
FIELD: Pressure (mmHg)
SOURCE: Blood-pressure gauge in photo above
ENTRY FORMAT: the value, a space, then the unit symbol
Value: 200 mmHg
